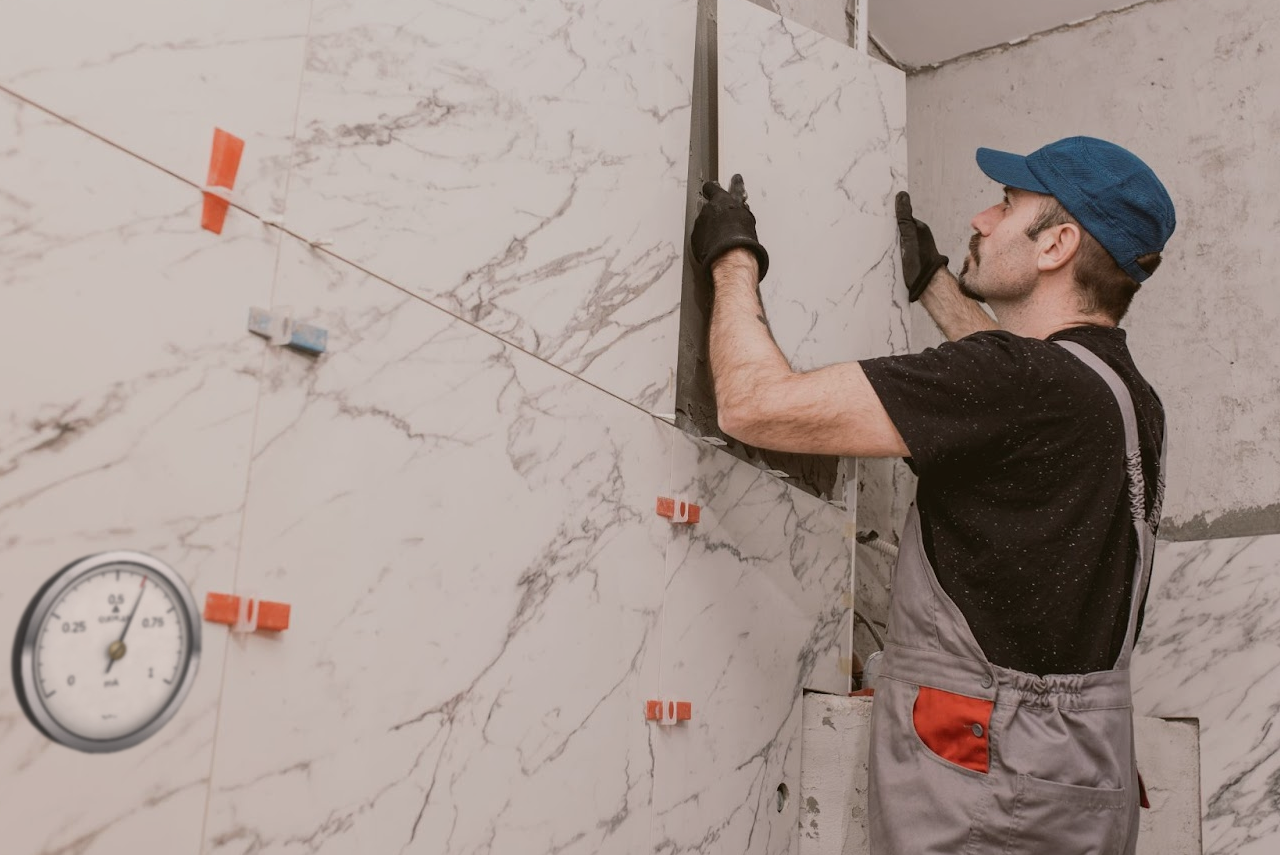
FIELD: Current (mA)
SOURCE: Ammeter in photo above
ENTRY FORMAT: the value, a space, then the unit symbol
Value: 0.6 mA
